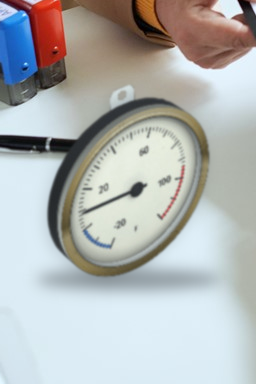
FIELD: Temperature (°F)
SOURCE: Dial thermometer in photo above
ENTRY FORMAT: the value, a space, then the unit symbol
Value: 10 °F
